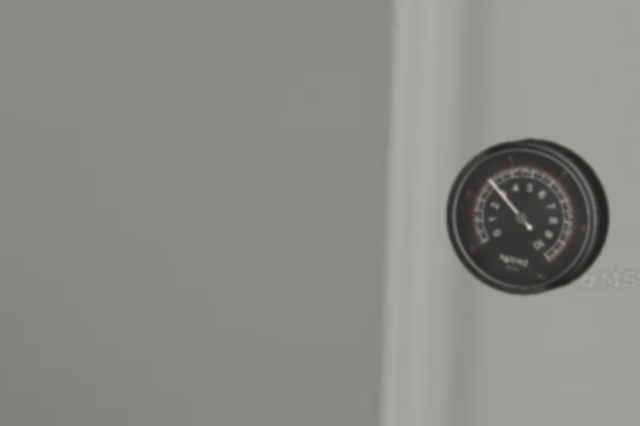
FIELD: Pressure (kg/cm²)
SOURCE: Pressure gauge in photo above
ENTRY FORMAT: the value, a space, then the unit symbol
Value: 3 kg/cm²
